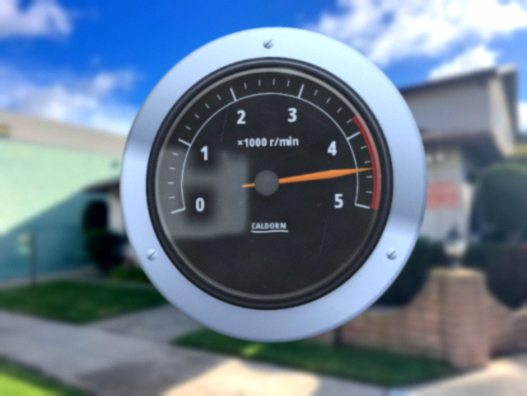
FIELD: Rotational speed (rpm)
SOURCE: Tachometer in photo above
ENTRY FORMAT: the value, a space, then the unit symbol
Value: 4500 rpm
